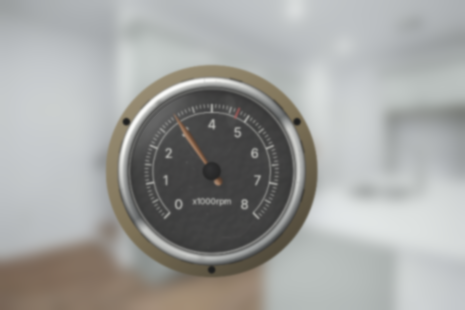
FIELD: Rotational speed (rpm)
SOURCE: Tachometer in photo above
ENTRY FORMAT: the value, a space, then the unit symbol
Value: 3000 rpm
